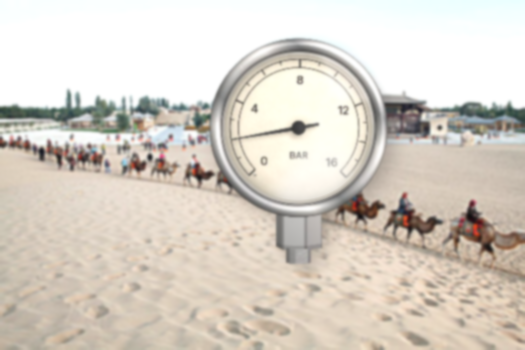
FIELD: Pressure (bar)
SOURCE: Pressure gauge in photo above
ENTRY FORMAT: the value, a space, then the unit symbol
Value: 2 bar
